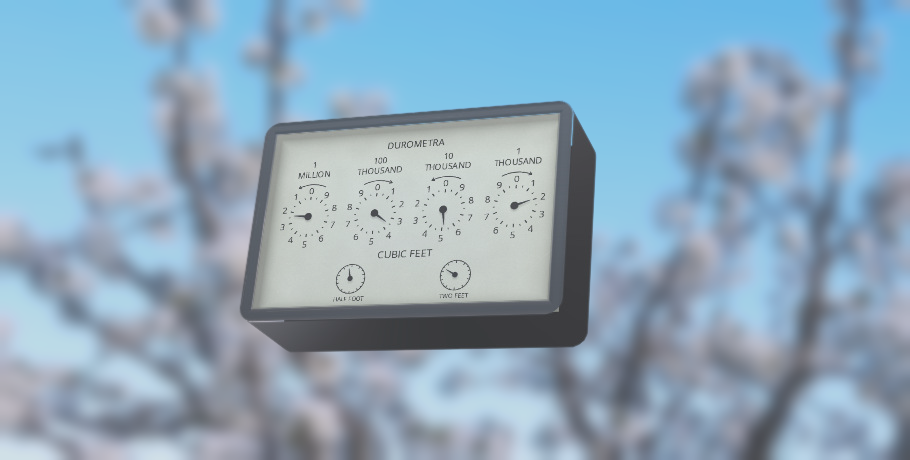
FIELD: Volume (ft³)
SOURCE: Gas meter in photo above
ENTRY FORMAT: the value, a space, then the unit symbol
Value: 235200 ft³
